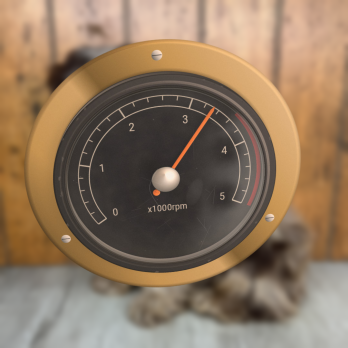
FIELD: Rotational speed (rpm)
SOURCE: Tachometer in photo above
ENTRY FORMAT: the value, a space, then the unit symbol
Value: 3300 rpm
